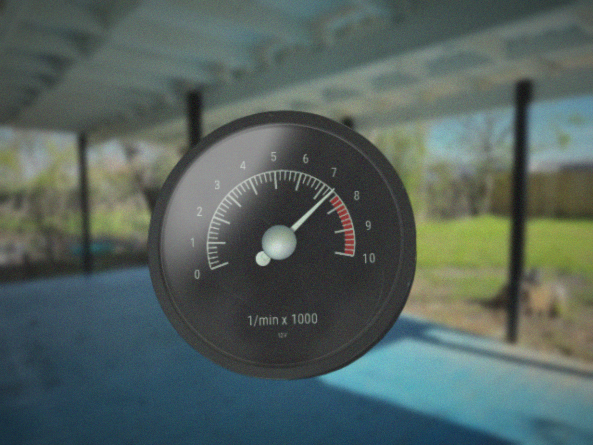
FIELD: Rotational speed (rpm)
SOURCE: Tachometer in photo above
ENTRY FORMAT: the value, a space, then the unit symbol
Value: 7400 rpm
